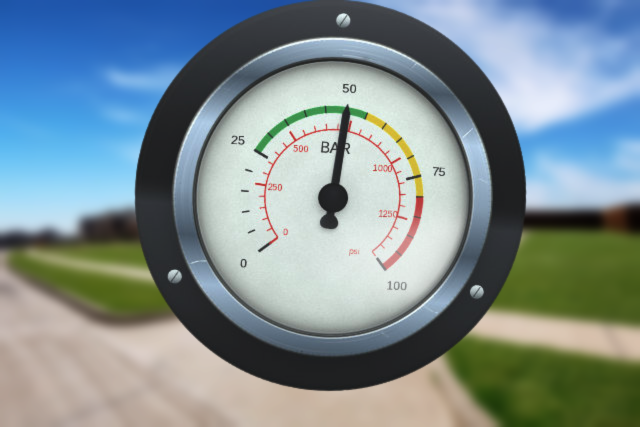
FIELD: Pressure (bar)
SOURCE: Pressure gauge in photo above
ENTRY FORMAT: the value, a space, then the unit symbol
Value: 50 bar
